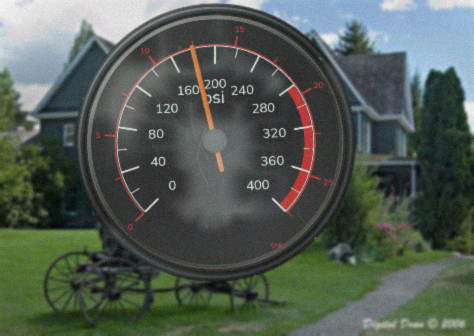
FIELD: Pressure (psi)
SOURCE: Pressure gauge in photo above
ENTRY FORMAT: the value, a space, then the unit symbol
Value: 180 psi
